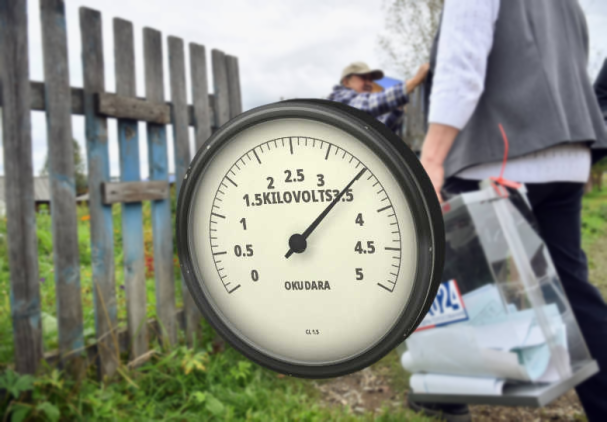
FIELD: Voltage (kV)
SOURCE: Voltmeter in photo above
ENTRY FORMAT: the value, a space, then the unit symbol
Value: 3.5 kV
